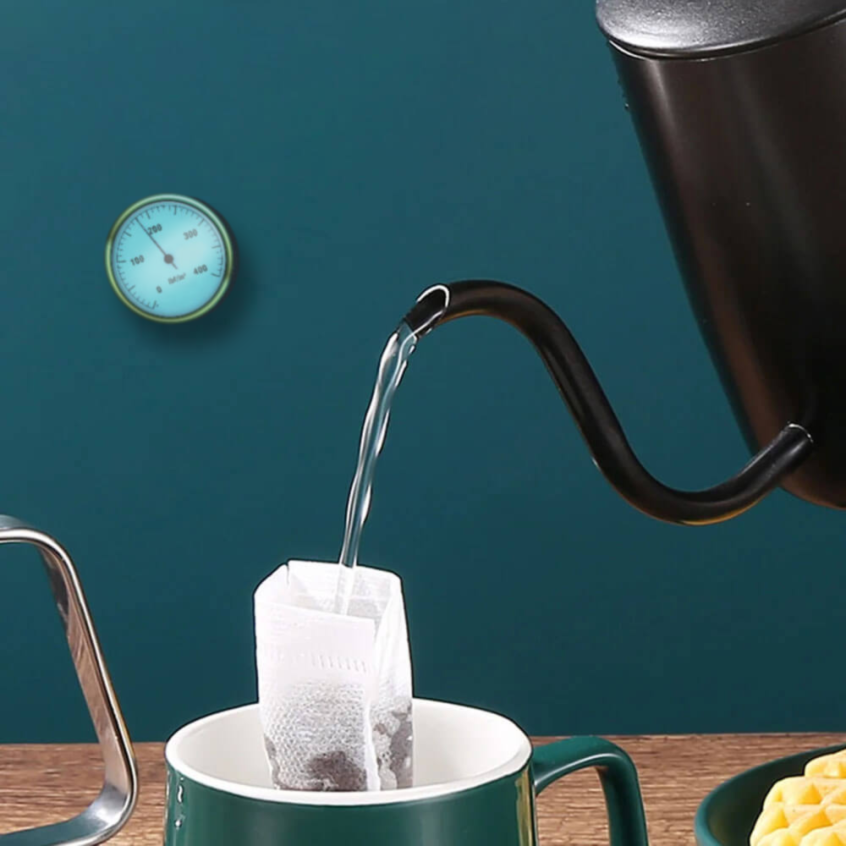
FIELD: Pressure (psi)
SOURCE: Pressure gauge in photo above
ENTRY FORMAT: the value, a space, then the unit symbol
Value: 180 psi
